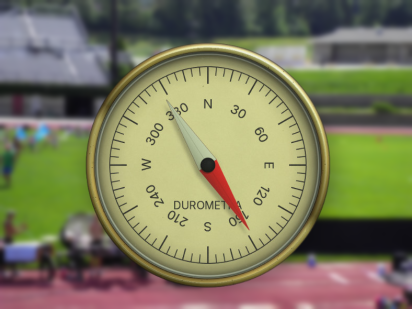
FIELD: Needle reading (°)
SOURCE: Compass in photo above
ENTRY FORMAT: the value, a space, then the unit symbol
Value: 147.5 °
